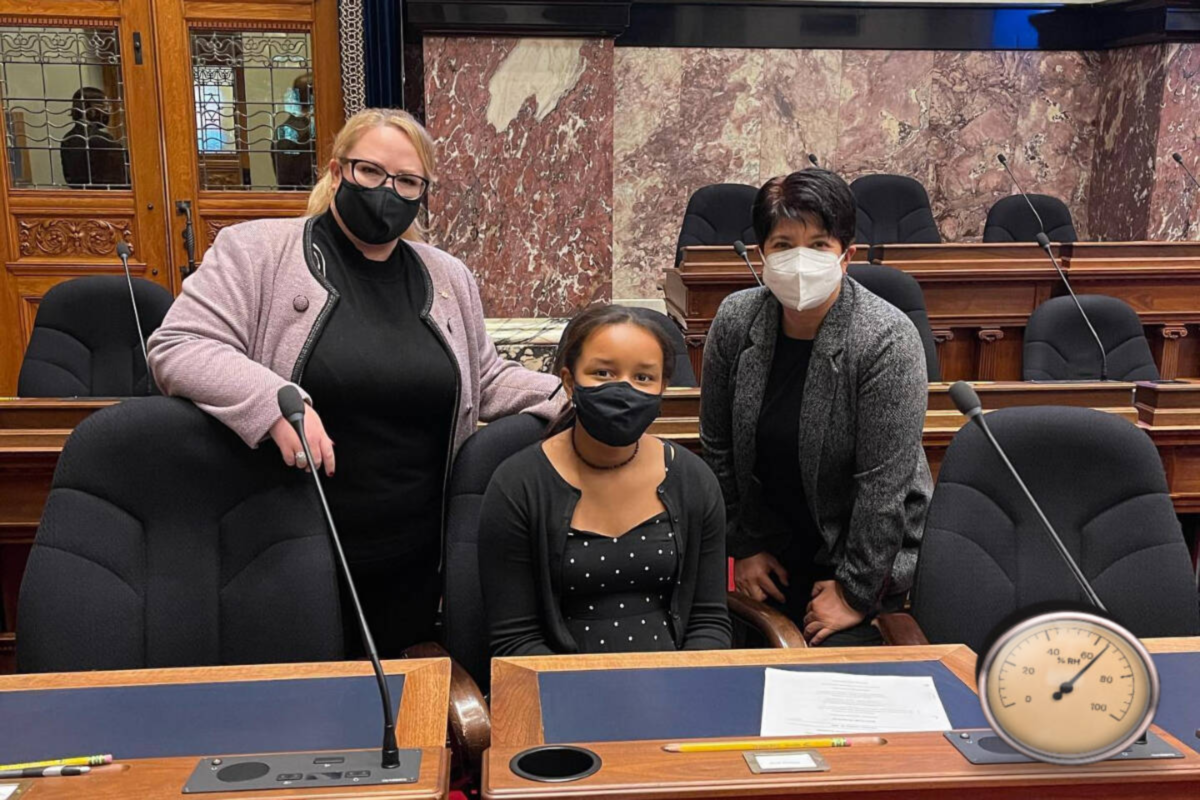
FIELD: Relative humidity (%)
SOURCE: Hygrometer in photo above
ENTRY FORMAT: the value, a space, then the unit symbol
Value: 64 %
